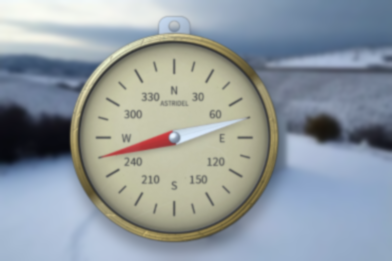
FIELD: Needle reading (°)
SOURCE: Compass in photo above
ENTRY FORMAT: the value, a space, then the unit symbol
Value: 255 °
